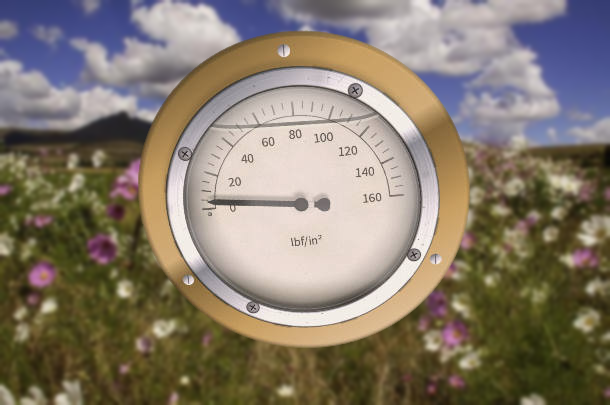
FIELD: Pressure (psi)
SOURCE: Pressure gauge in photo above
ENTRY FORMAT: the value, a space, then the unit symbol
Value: 5 psi
